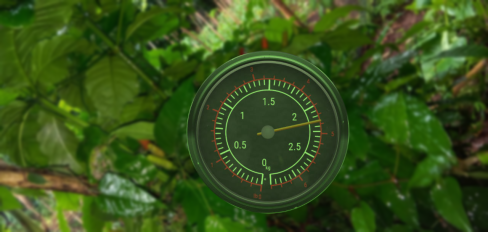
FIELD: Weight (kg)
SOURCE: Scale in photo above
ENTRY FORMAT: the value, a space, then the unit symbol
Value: 2.15 kg
